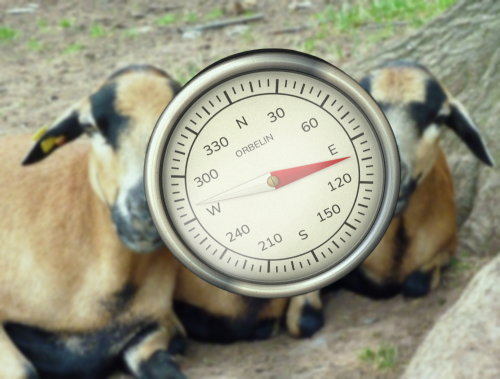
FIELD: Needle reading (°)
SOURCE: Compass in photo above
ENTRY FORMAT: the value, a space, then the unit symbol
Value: 100 °
